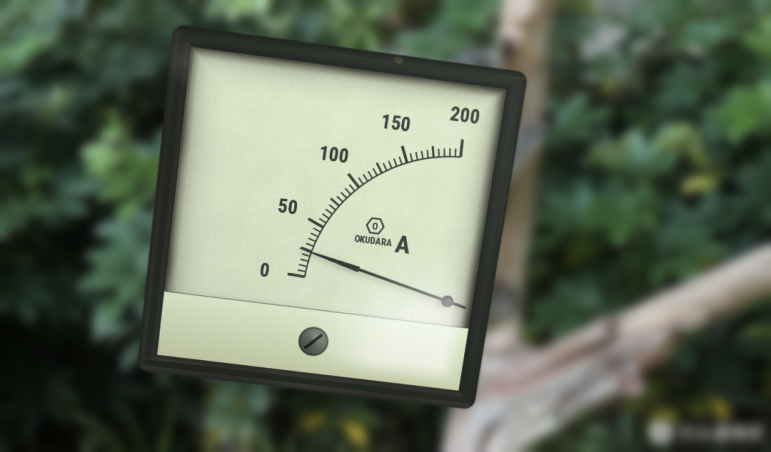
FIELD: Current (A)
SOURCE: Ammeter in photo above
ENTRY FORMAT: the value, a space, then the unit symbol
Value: 25 A
